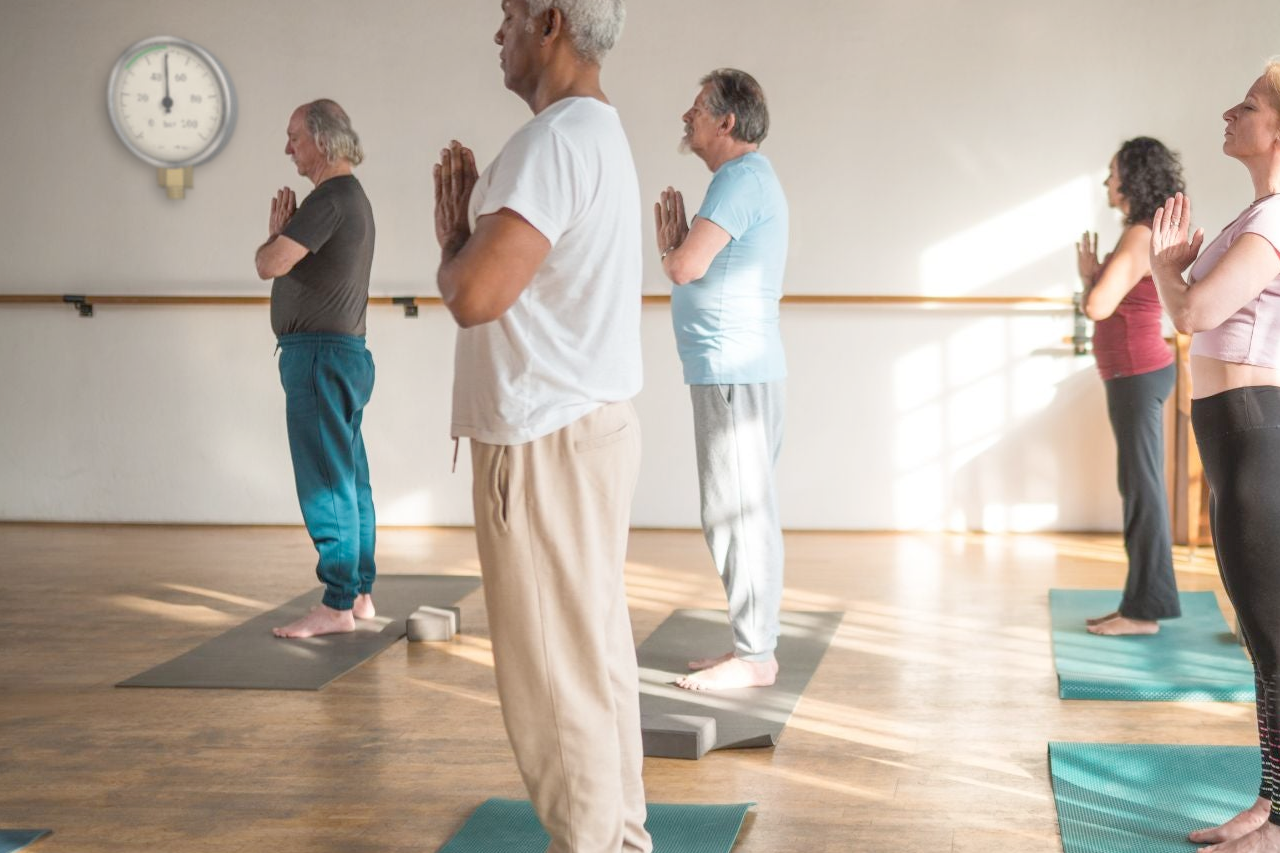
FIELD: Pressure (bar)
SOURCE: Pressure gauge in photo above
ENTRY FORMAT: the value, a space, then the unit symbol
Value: 50 bar
